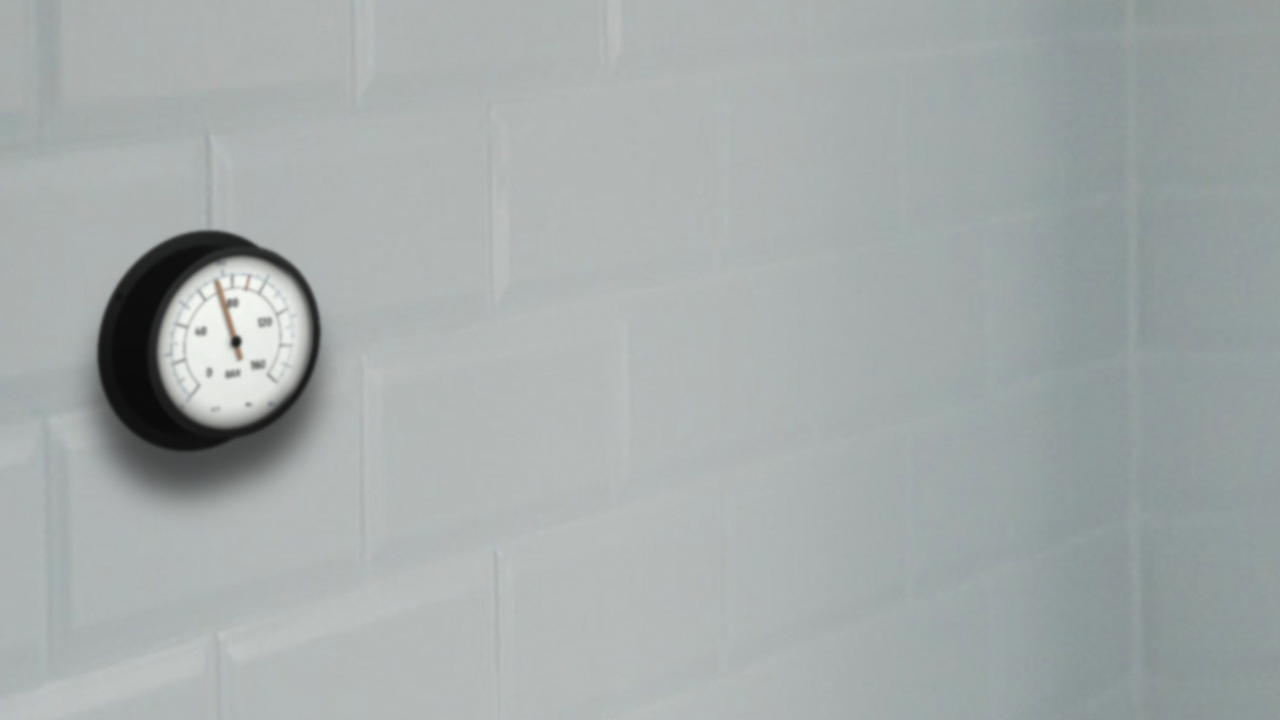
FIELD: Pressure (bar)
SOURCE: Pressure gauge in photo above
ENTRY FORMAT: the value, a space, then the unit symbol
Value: 70 bar
